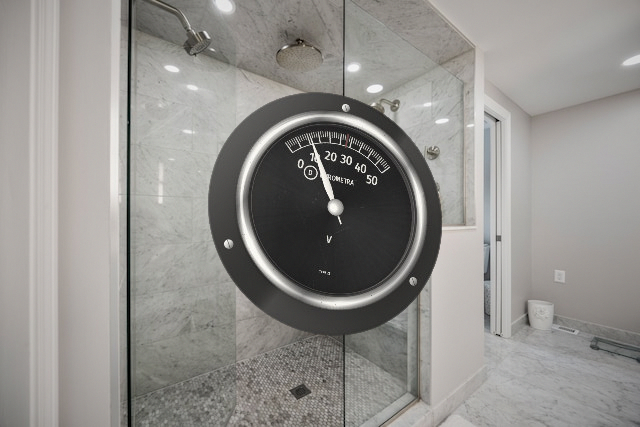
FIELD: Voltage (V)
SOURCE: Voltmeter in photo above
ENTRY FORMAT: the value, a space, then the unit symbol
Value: 10 V
